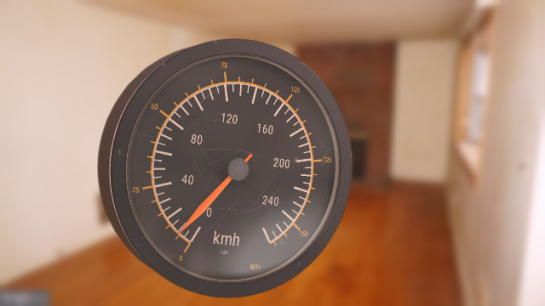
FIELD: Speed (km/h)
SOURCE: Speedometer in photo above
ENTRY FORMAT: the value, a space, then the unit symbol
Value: 10 km/h
